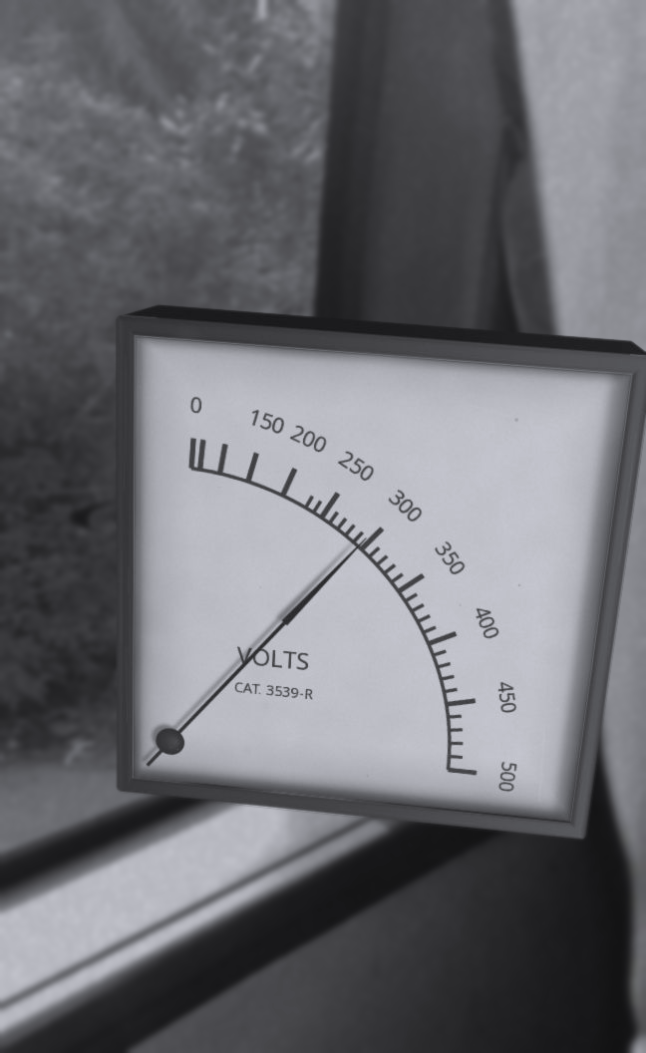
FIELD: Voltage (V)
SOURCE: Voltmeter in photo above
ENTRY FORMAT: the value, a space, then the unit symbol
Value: 295 V
